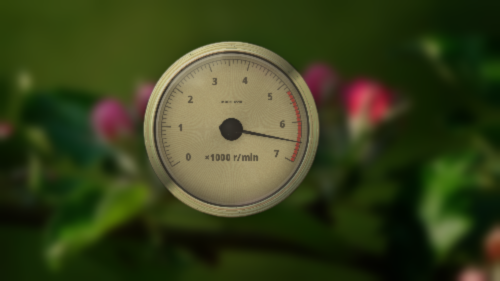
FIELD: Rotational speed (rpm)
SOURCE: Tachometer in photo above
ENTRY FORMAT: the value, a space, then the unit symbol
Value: 6500 rpm
